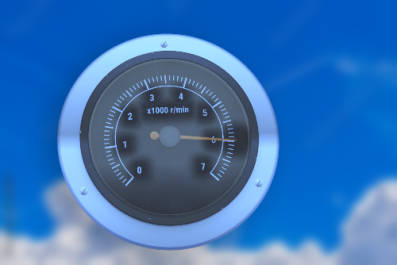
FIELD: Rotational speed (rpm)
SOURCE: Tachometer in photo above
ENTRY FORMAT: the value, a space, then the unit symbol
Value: 6000 rpm
